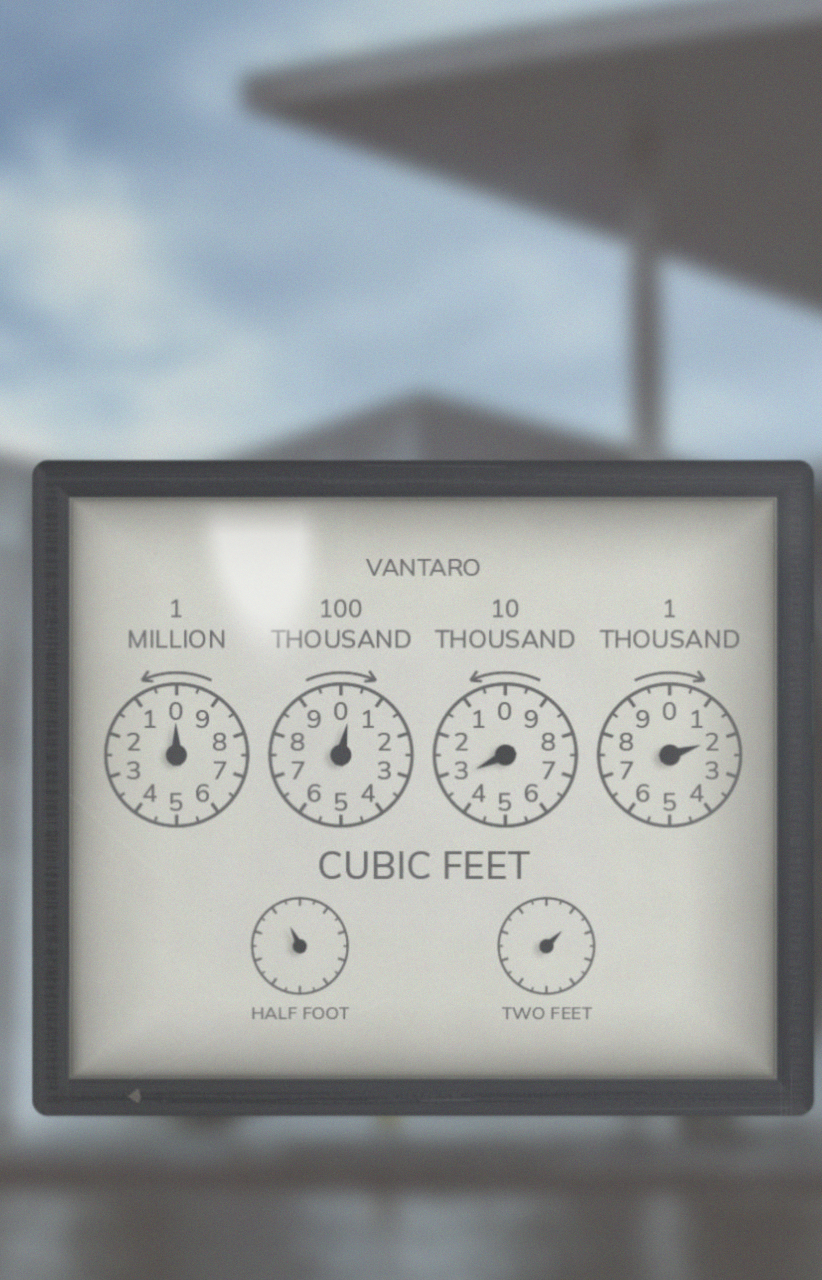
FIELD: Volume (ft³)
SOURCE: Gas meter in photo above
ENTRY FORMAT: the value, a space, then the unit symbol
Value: 3200 ft³
